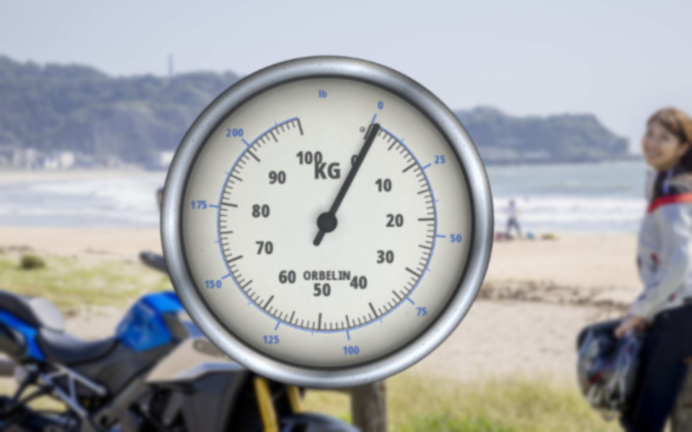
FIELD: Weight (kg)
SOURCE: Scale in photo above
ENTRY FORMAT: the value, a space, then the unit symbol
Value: 1 kg
